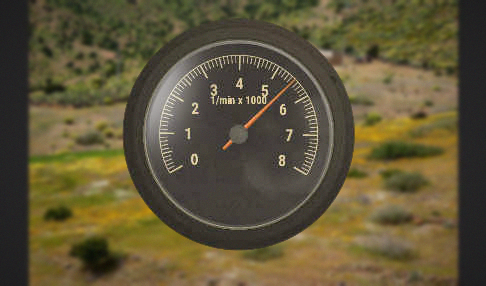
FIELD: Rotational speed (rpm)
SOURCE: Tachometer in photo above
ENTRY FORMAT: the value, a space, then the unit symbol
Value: 5500 rpm
